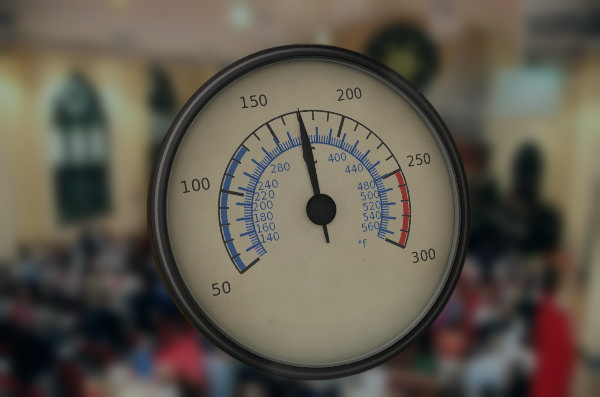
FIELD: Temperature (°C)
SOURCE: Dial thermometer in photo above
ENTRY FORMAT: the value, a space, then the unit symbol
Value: 170 °C
